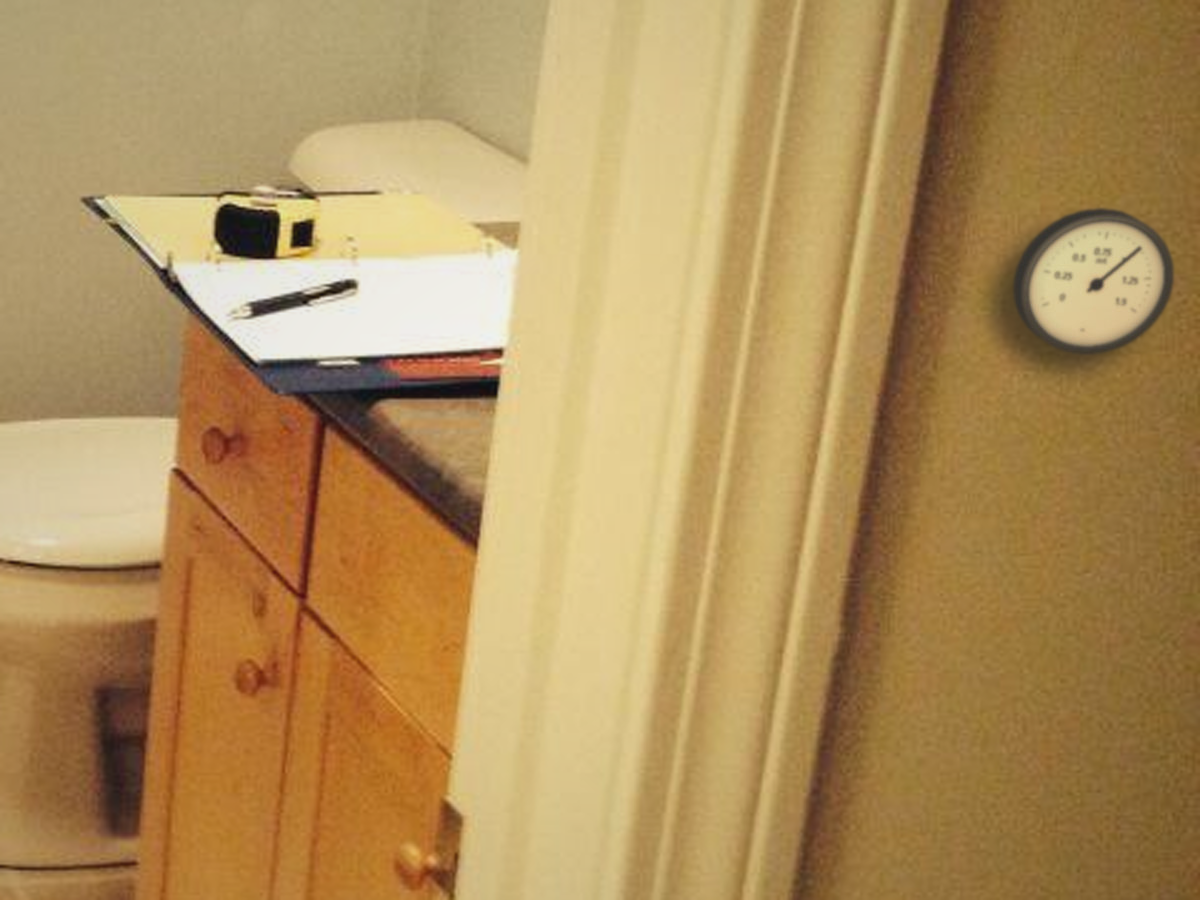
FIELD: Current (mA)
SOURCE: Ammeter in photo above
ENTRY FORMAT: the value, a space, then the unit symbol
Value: 1 mA
